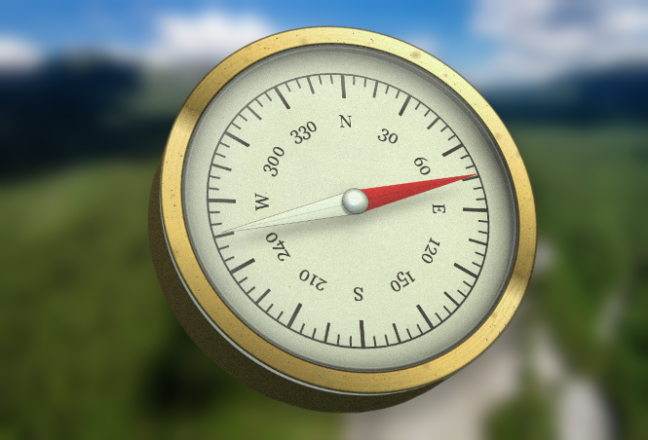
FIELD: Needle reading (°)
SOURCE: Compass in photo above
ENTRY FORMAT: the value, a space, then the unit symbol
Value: 75 °
